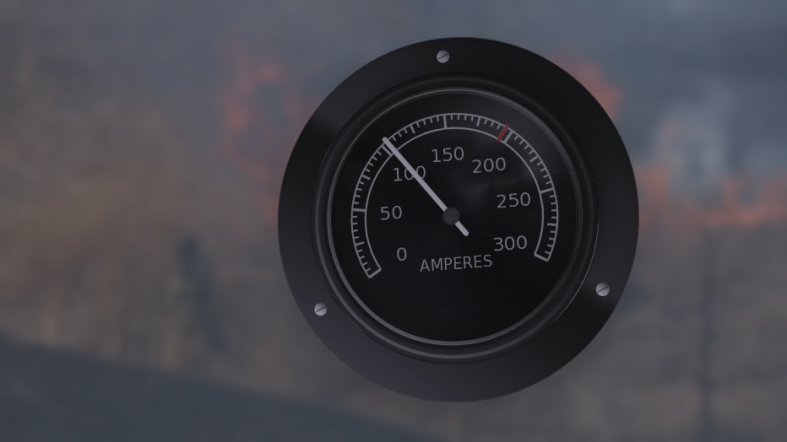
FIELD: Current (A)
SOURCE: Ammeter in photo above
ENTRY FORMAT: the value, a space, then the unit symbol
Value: 105 A
